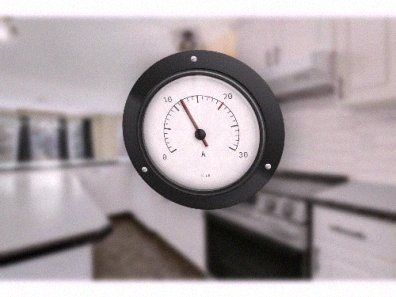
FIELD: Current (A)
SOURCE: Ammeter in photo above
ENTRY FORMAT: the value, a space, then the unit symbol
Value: 12 A
